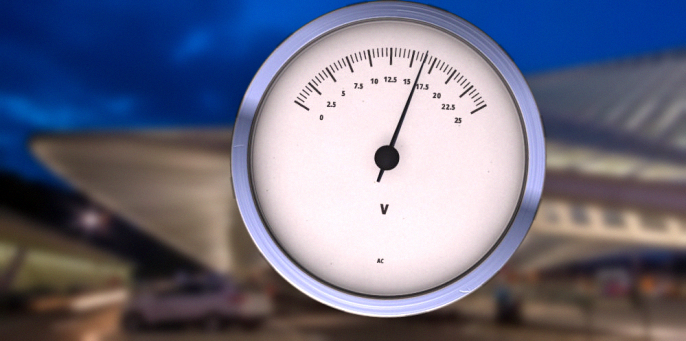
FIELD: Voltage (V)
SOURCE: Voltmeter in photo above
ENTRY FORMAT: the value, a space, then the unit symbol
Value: 16.5 V
